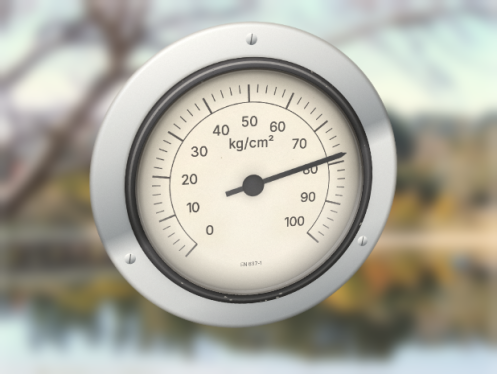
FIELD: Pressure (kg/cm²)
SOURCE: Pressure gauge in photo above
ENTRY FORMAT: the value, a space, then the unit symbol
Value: 78 kg/cm²
